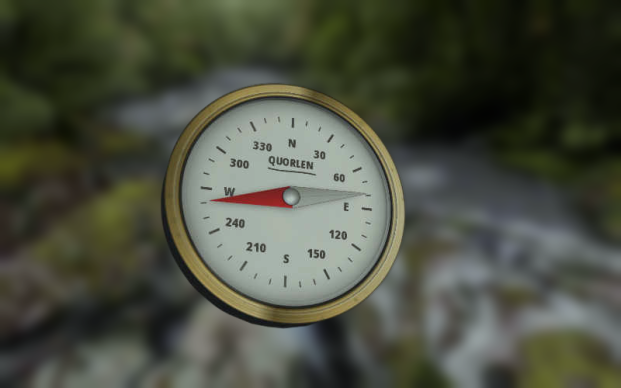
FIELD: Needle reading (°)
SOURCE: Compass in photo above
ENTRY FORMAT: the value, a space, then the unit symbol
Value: 260 °
